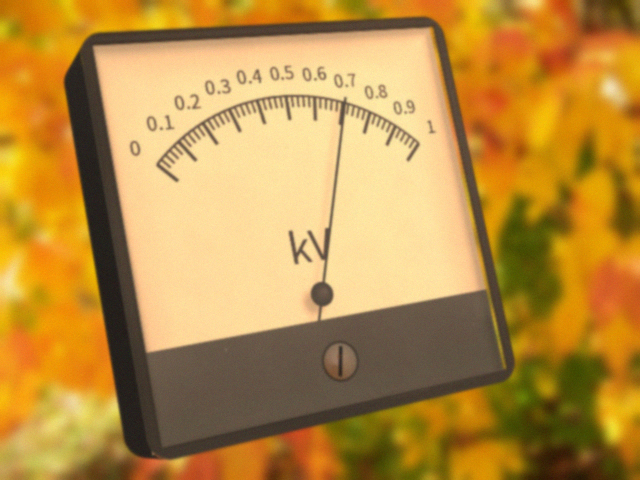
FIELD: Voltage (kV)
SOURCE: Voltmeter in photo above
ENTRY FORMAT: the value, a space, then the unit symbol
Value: 0.7 kV
